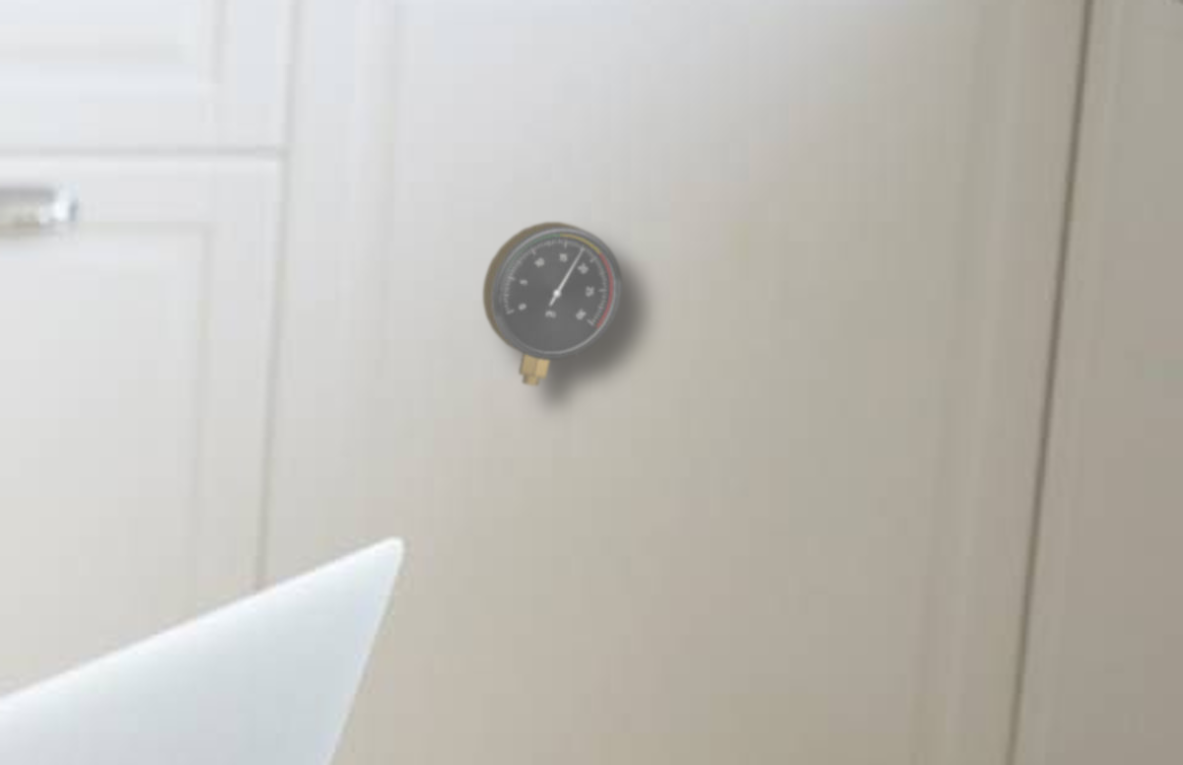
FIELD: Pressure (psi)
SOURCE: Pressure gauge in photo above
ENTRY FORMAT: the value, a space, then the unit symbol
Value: 17.5 psi
